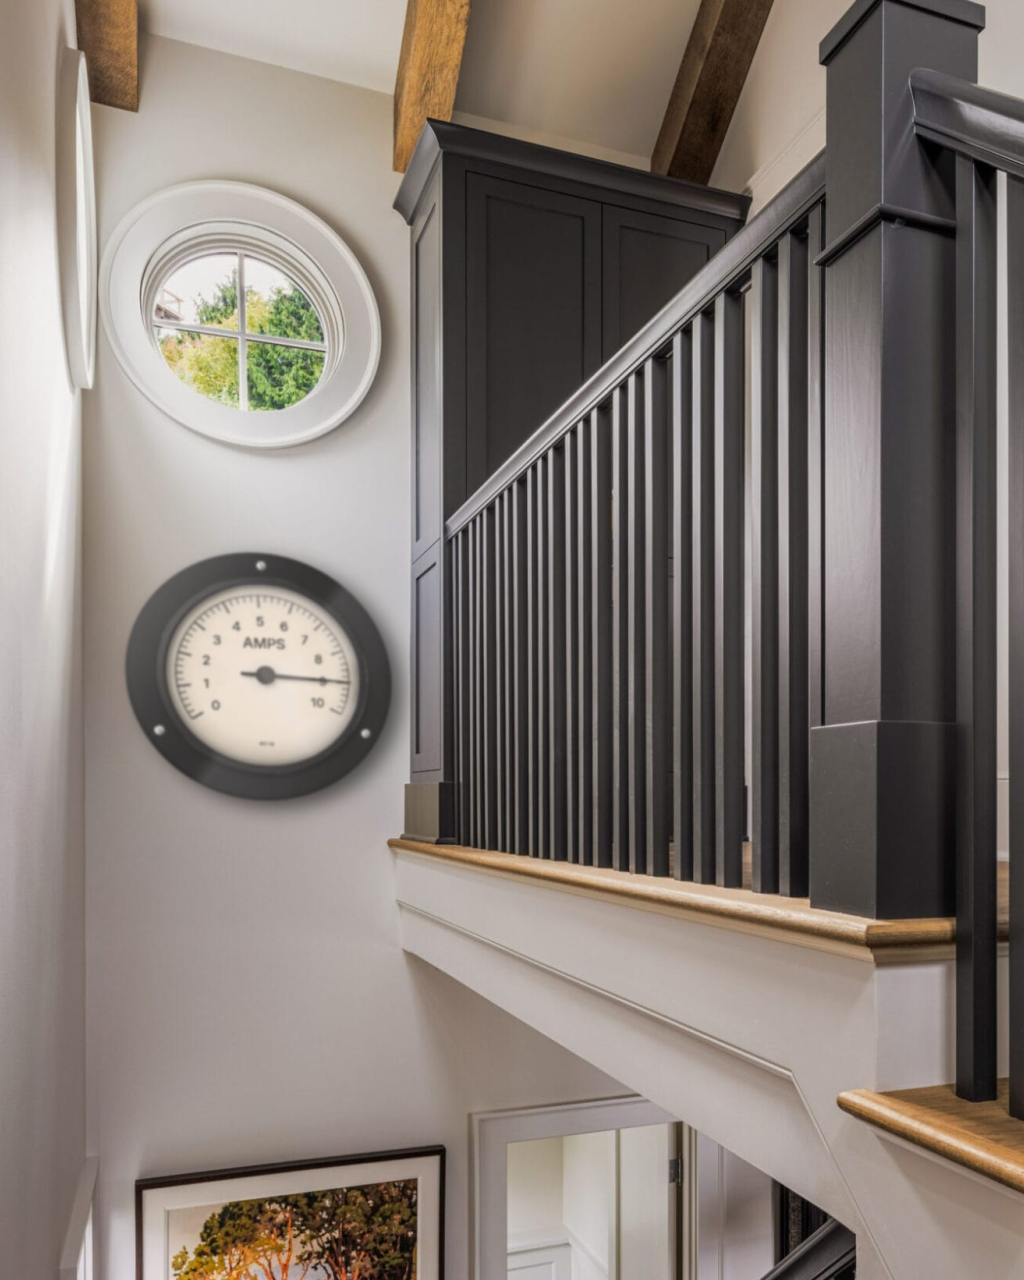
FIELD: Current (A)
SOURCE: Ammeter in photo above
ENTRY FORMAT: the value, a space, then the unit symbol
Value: 9 A
